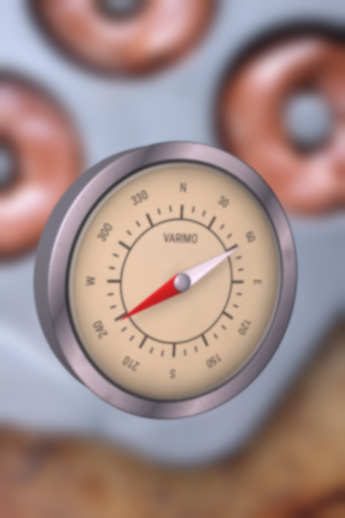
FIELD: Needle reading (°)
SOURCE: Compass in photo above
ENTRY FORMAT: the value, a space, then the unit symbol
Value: 240 °
